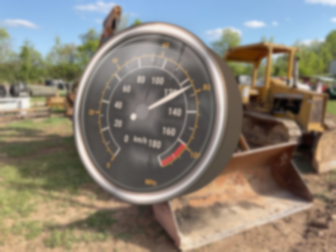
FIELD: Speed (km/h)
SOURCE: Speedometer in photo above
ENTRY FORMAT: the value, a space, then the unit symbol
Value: 125 km/h
